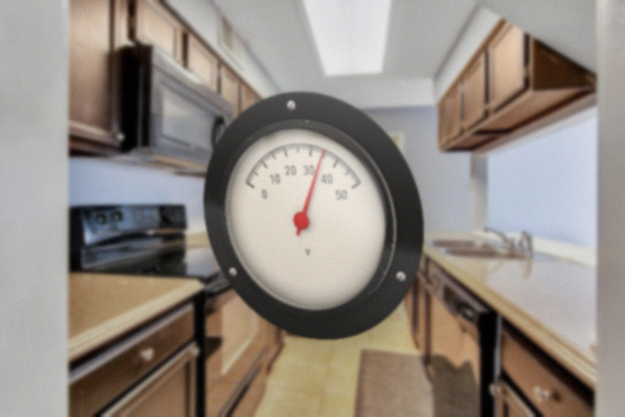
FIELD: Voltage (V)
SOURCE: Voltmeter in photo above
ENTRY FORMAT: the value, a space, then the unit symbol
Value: 35 V
